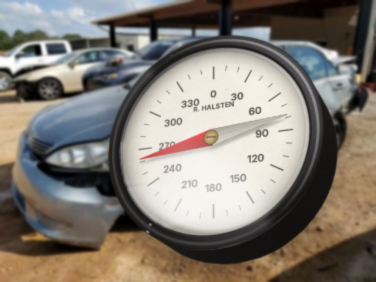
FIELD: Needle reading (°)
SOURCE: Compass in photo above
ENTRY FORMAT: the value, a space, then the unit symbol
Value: 260 °
